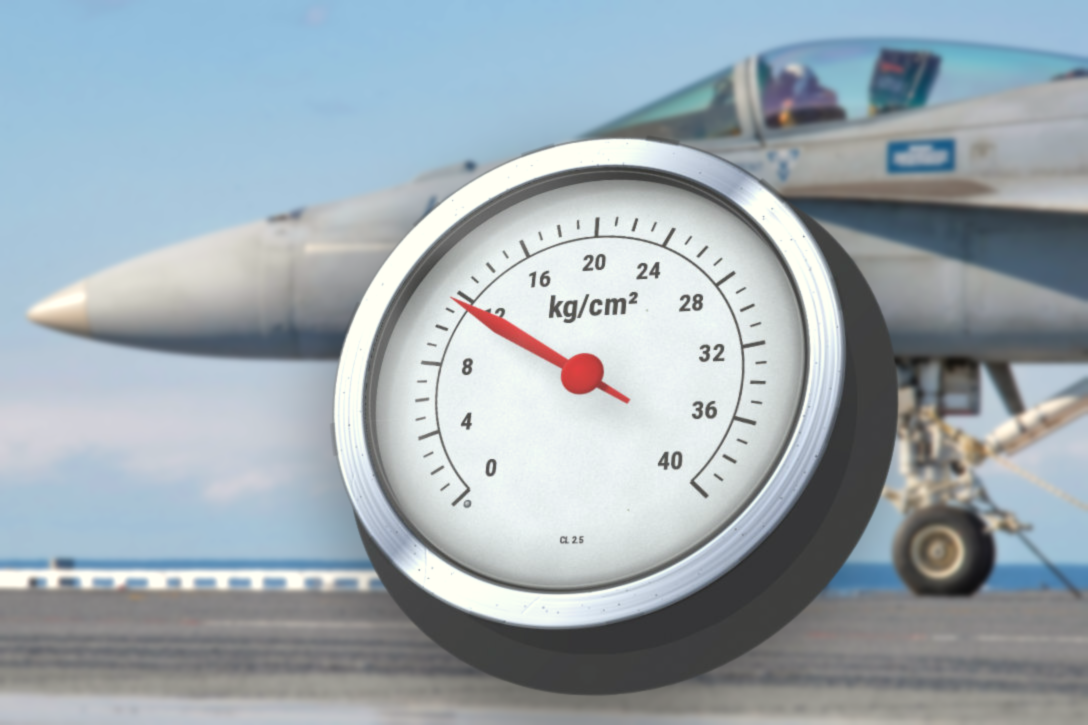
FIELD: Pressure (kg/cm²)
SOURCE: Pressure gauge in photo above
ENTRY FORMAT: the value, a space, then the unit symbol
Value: 11.5 kg/cm²
